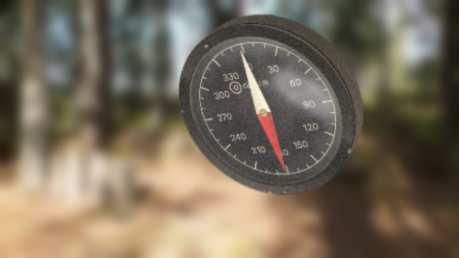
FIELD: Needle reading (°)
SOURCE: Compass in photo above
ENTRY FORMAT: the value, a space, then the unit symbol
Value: 180 °
